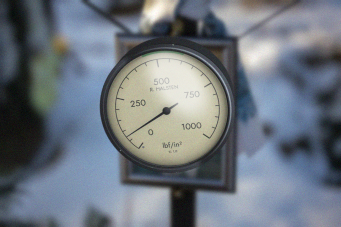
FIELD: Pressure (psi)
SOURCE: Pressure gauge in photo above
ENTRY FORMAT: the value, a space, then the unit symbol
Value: 75 psi
